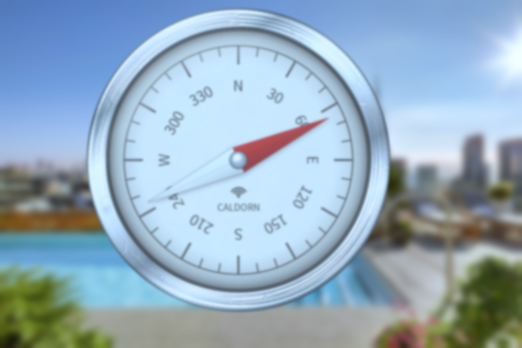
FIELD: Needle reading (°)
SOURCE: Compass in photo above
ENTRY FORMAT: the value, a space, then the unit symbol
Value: 65 °
